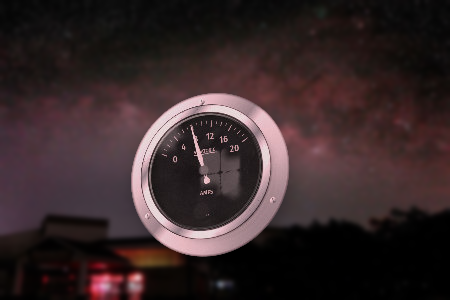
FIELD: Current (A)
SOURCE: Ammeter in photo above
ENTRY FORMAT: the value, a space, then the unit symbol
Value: 8 A
